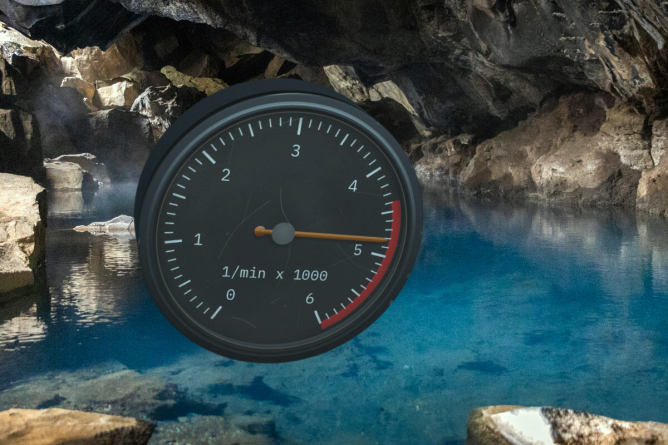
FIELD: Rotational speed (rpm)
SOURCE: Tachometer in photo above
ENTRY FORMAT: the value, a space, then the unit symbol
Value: 4800 rpm
